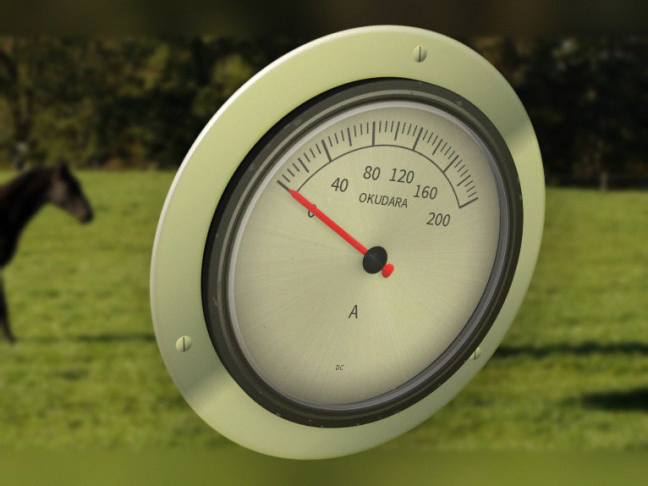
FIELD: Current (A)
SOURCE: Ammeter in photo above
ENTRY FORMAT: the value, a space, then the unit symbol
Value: 0 A
